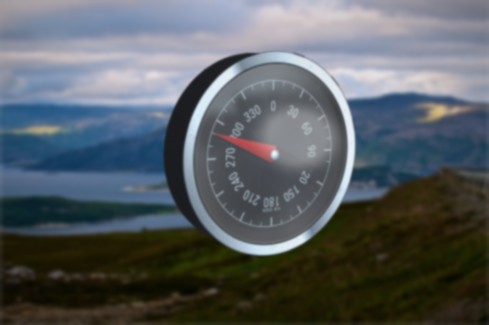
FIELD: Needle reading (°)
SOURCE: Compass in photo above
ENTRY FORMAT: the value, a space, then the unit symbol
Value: 290 °
